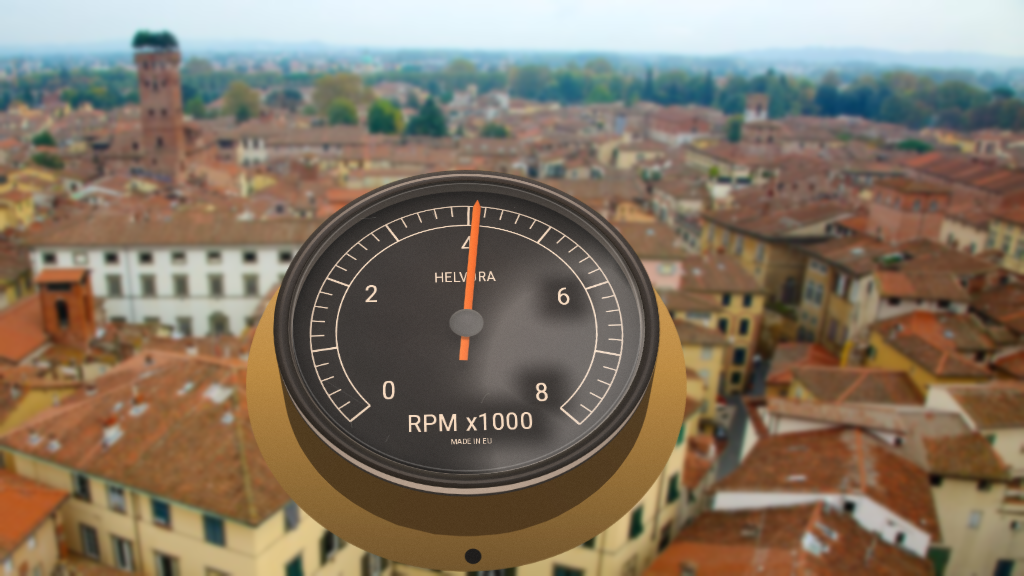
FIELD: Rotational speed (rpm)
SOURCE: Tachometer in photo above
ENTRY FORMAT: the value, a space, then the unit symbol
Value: 4100 rpm
